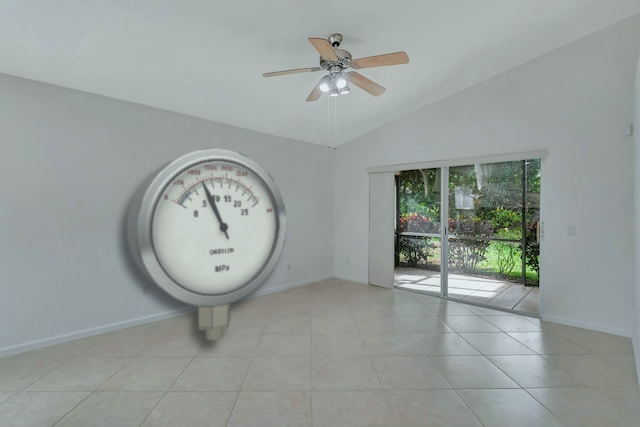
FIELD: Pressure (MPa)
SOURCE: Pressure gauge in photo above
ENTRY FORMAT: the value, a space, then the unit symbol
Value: 7.5 MPa
